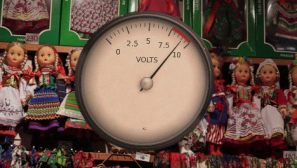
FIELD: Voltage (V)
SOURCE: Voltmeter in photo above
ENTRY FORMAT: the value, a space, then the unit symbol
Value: 9 V
